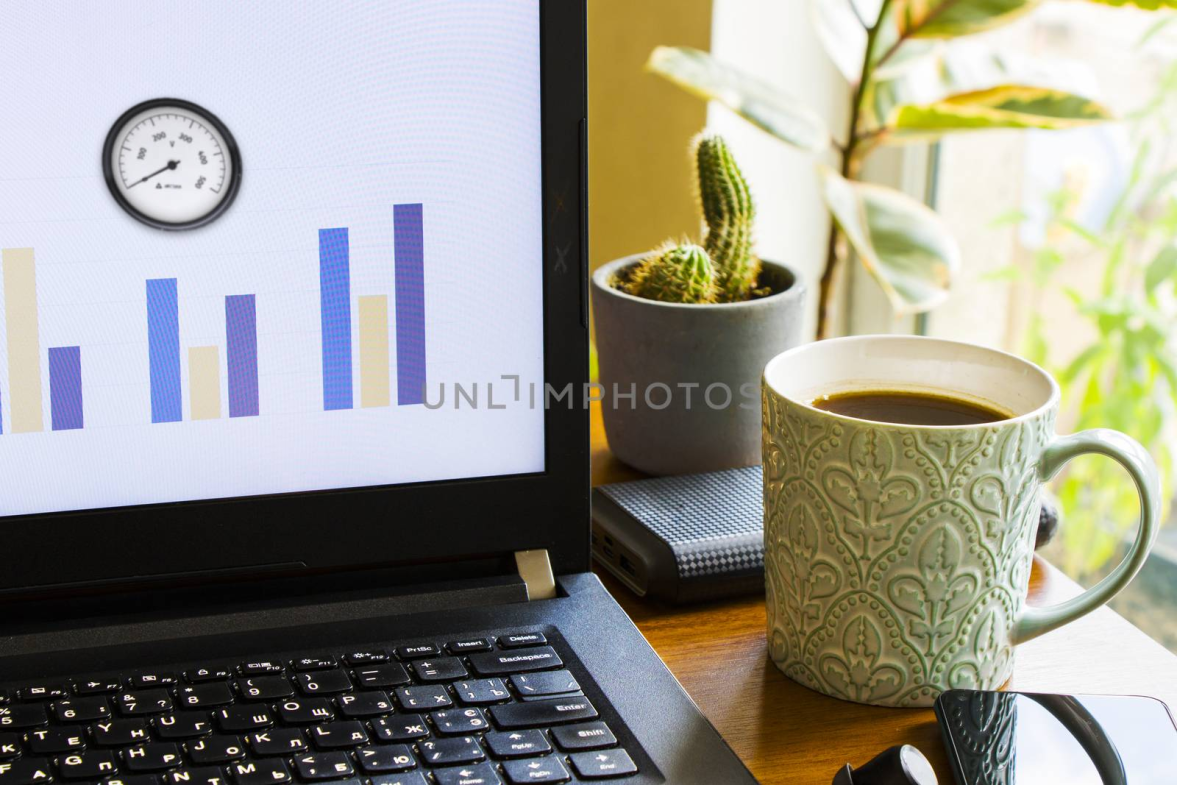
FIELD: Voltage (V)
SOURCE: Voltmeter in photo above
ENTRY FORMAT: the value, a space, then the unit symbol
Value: 0 V
